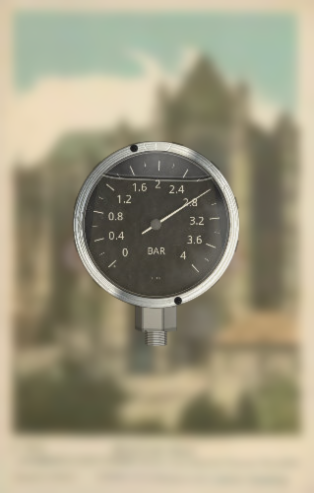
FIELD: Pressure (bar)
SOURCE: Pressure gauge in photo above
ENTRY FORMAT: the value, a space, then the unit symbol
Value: 2.8 bar
